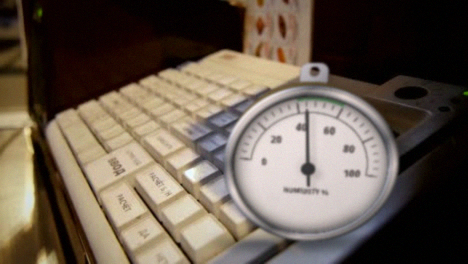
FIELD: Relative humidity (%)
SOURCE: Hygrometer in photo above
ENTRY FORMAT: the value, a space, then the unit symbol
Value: 44 %
